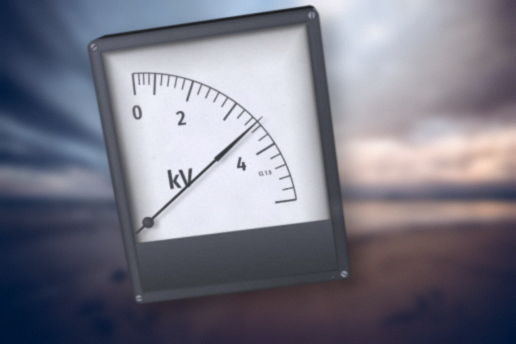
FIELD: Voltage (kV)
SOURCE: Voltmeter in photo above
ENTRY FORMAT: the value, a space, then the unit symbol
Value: 3.5 kV
